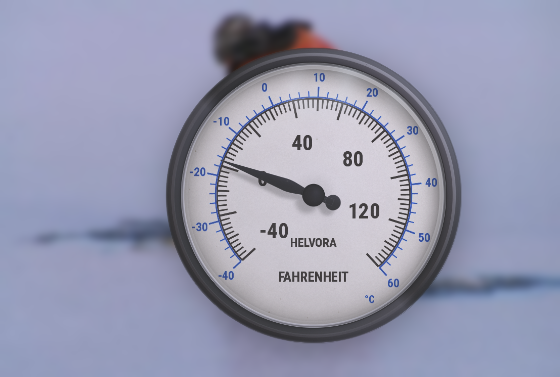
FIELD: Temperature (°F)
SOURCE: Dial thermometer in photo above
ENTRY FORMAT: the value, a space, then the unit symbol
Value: 2 °F
